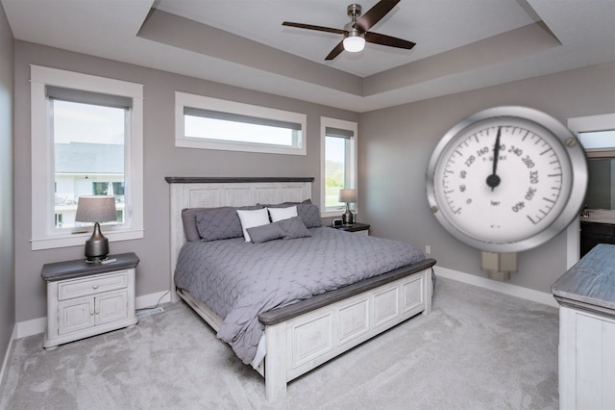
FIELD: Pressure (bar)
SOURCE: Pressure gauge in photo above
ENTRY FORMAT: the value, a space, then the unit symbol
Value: 200 bar
